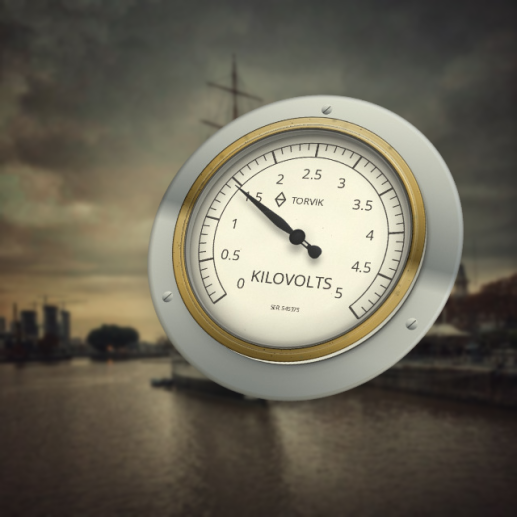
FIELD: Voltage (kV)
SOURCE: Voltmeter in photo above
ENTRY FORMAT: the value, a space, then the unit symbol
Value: 1.45 kV
